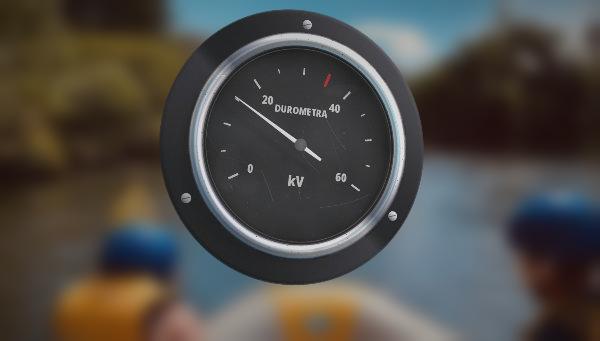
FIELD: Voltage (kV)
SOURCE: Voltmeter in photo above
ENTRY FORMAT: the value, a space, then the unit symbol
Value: 15 kV
